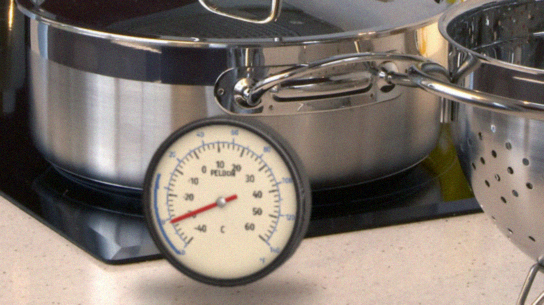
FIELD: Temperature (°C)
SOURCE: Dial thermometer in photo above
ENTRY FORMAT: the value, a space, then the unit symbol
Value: -30 °C
